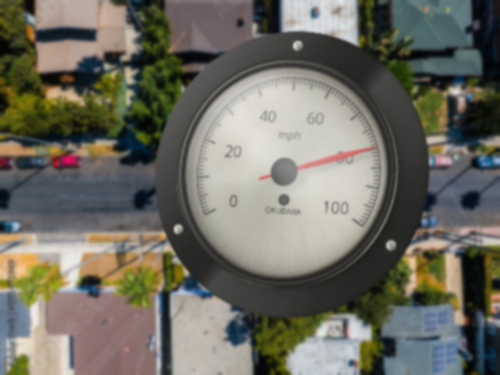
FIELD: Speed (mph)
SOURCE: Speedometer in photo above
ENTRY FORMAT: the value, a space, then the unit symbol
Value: 80 mph
